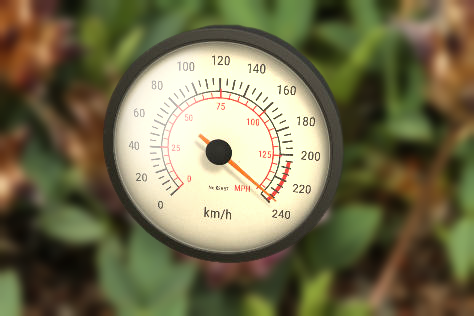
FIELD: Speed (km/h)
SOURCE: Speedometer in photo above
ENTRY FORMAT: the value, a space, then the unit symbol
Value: 235 km/h
